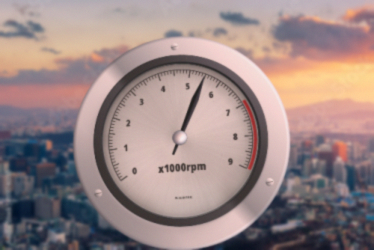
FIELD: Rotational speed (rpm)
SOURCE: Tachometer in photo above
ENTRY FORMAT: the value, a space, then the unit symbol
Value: 5500 rpm
